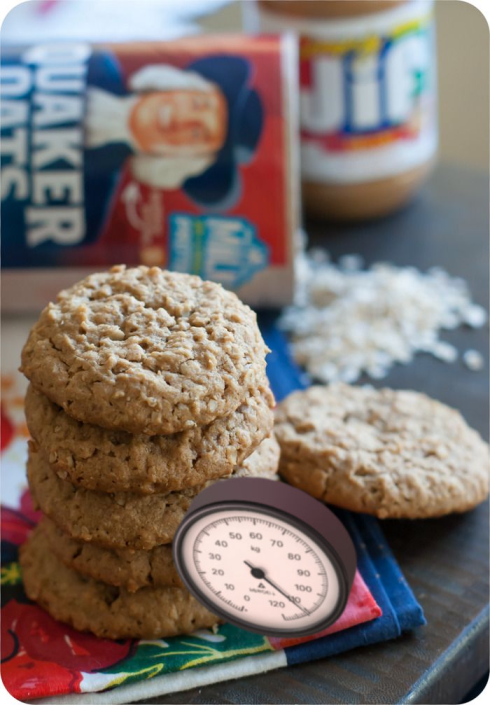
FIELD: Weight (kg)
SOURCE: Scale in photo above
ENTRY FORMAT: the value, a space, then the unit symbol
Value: 110 kg
